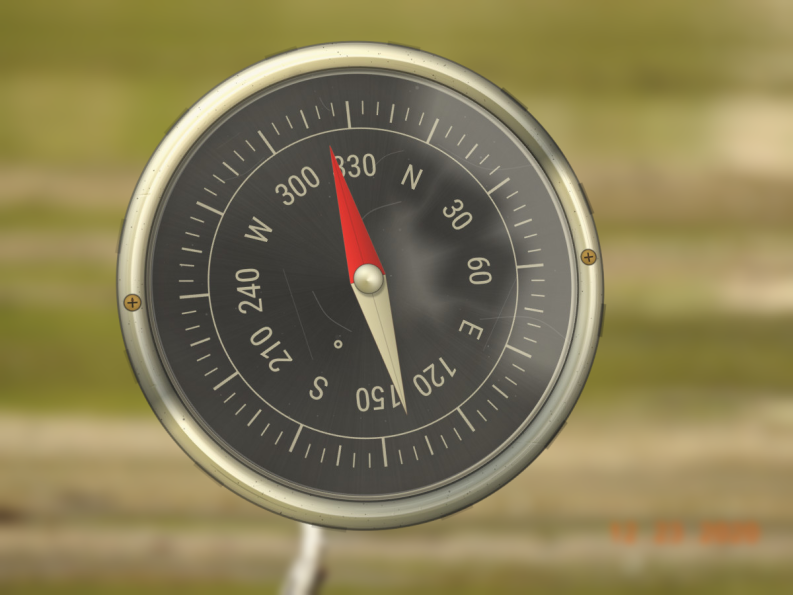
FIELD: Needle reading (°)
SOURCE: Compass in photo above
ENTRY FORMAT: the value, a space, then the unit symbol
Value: 320 °
